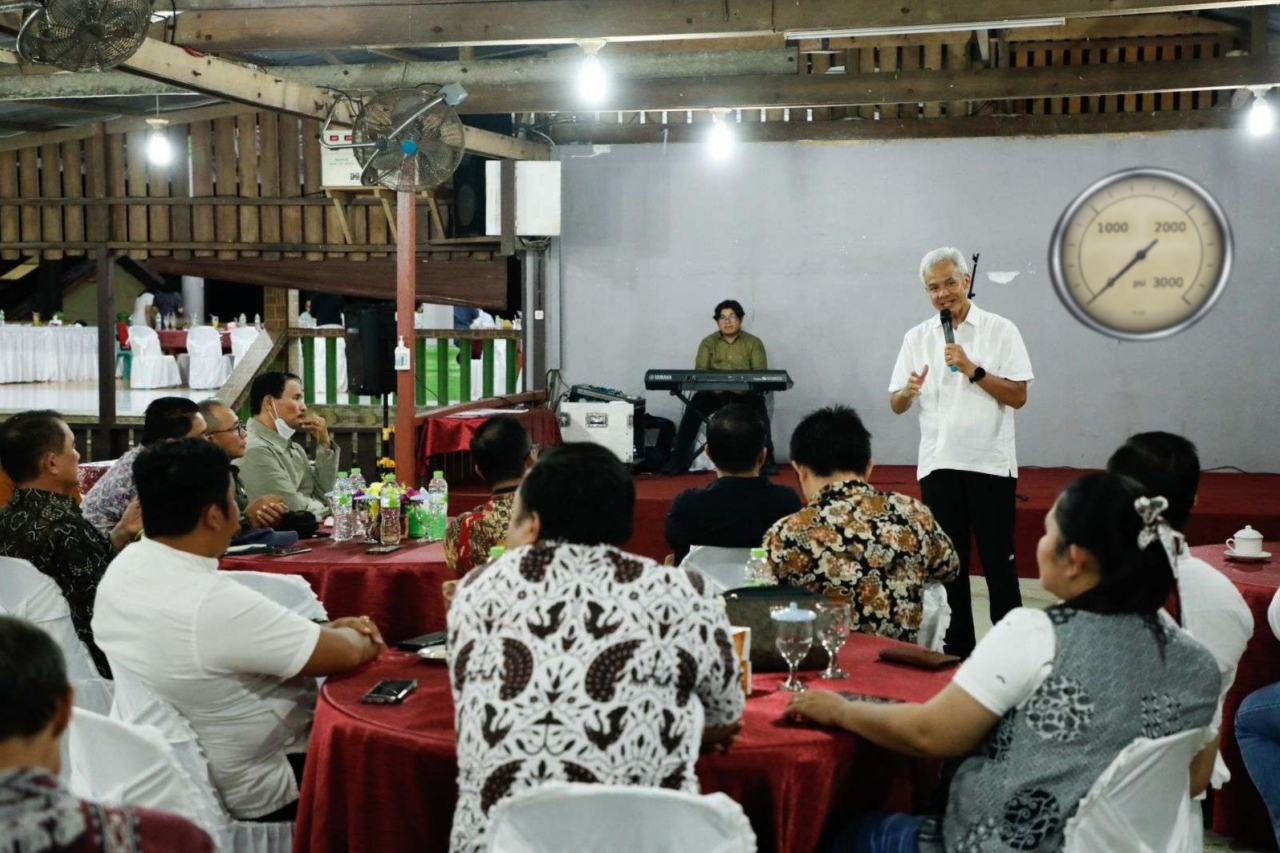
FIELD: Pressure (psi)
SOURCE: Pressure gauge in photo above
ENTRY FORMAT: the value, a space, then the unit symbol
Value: 0 psi
